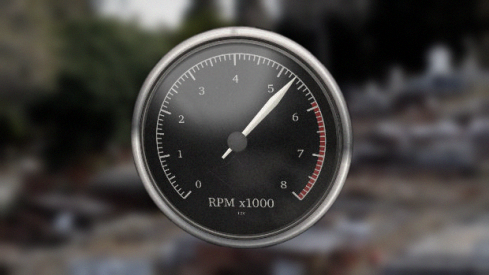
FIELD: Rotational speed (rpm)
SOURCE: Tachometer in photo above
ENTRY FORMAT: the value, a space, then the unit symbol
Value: 5300 rpm
